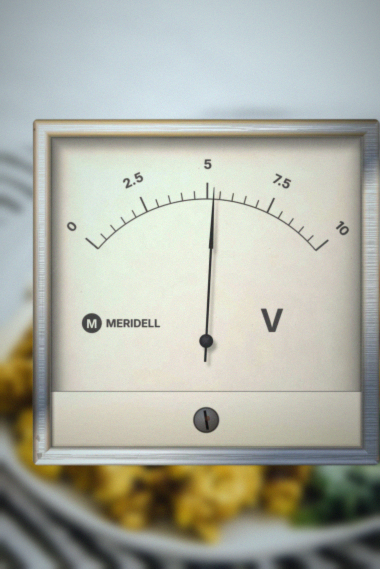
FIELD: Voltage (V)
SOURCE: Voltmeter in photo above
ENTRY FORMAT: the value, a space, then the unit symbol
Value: 5.25 V
